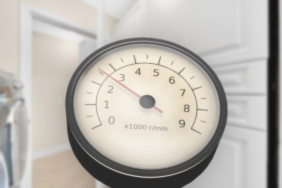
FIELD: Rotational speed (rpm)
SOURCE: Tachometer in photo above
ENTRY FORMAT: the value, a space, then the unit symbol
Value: 2500 rpm
